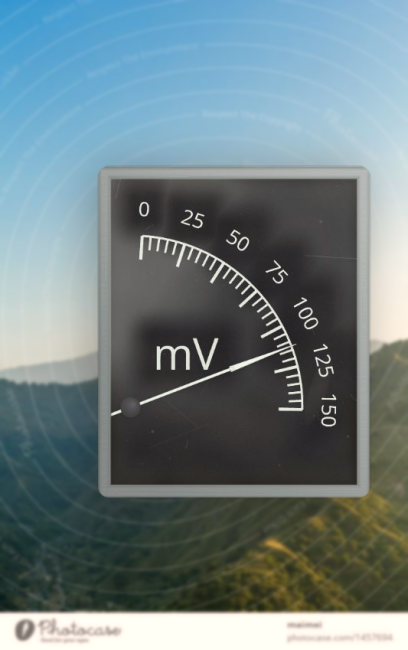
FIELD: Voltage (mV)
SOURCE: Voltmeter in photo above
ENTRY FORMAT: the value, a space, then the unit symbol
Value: 112.5 mV
